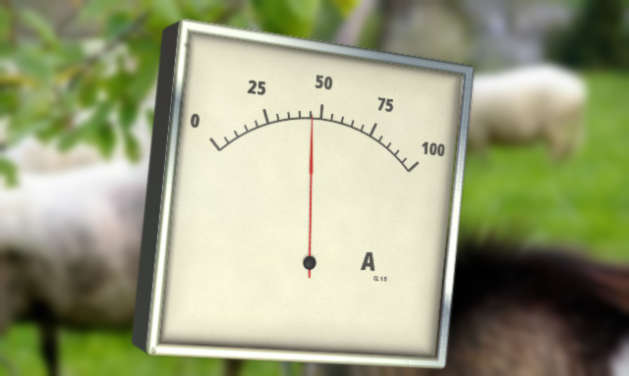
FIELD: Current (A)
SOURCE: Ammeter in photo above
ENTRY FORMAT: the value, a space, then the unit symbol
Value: 45 A
